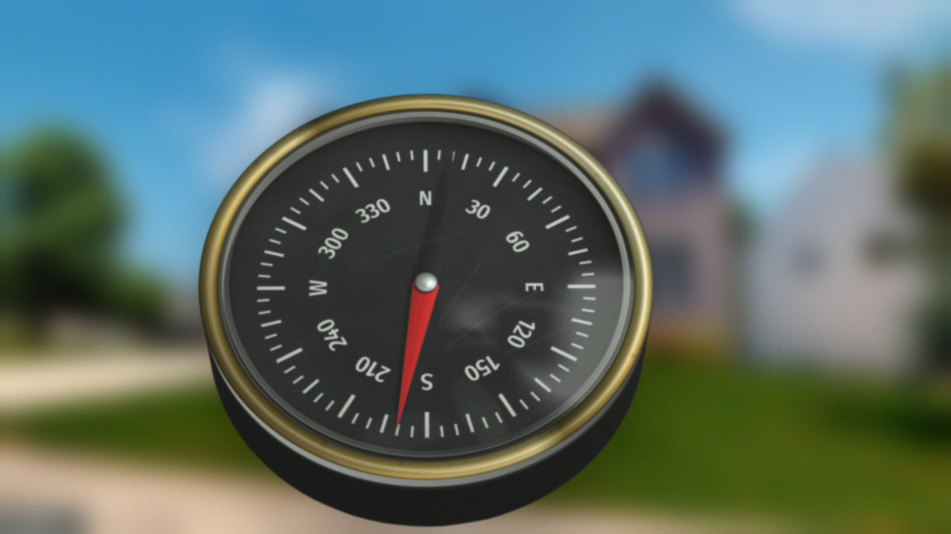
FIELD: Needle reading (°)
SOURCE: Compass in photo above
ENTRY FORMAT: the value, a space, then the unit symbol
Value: 190 °
